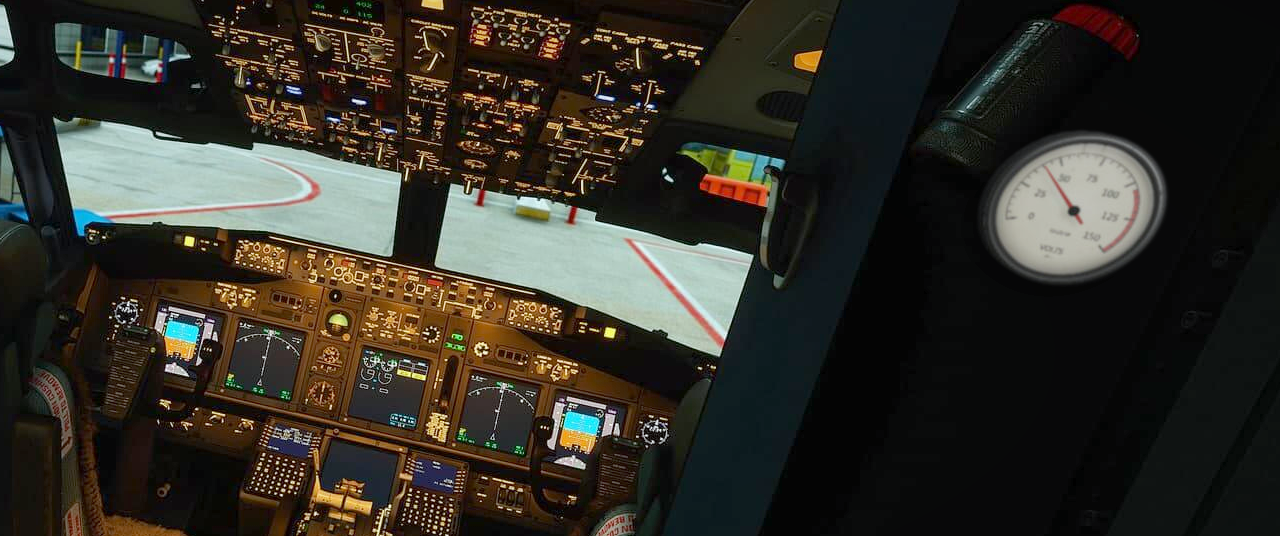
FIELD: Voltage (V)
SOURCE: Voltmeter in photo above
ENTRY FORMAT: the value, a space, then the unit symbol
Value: 40 V
